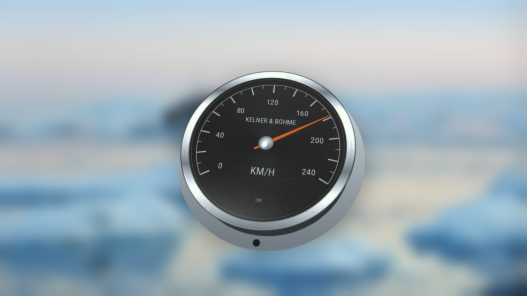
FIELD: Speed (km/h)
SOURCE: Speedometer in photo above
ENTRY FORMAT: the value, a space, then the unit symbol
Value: 180 km/h
